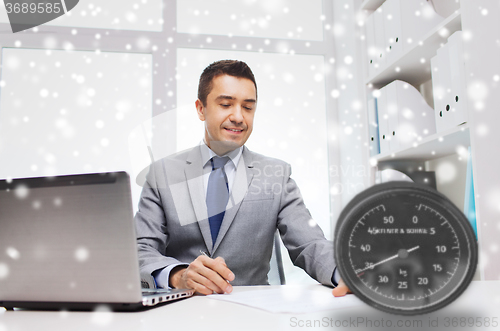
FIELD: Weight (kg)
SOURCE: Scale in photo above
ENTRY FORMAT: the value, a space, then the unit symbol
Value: 35 kg
